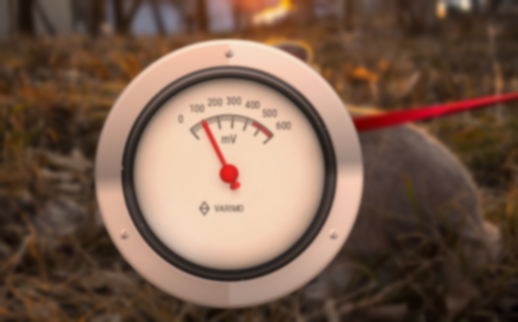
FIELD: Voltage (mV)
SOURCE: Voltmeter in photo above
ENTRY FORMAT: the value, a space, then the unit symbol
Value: 100 mV
